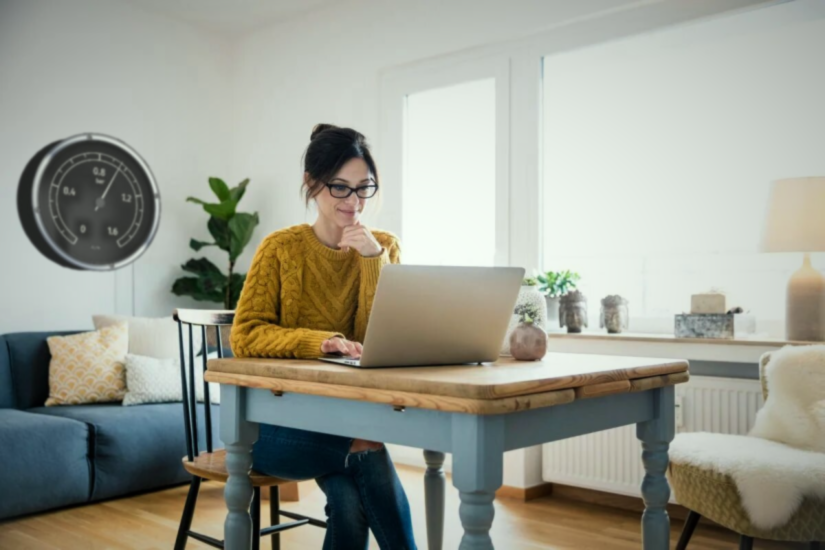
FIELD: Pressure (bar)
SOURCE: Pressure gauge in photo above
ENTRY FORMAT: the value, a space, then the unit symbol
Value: 0.95 bar
